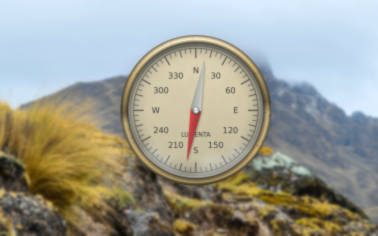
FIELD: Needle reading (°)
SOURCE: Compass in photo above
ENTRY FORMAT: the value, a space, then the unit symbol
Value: 190 °
